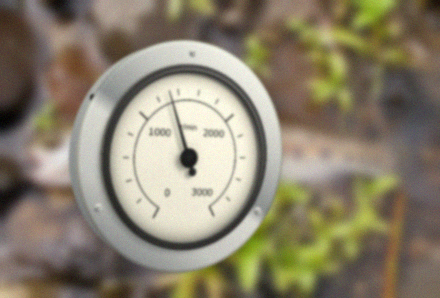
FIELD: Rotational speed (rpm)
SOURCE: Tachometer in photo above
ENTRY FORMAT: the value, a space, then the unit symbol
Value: 1300 rpm
